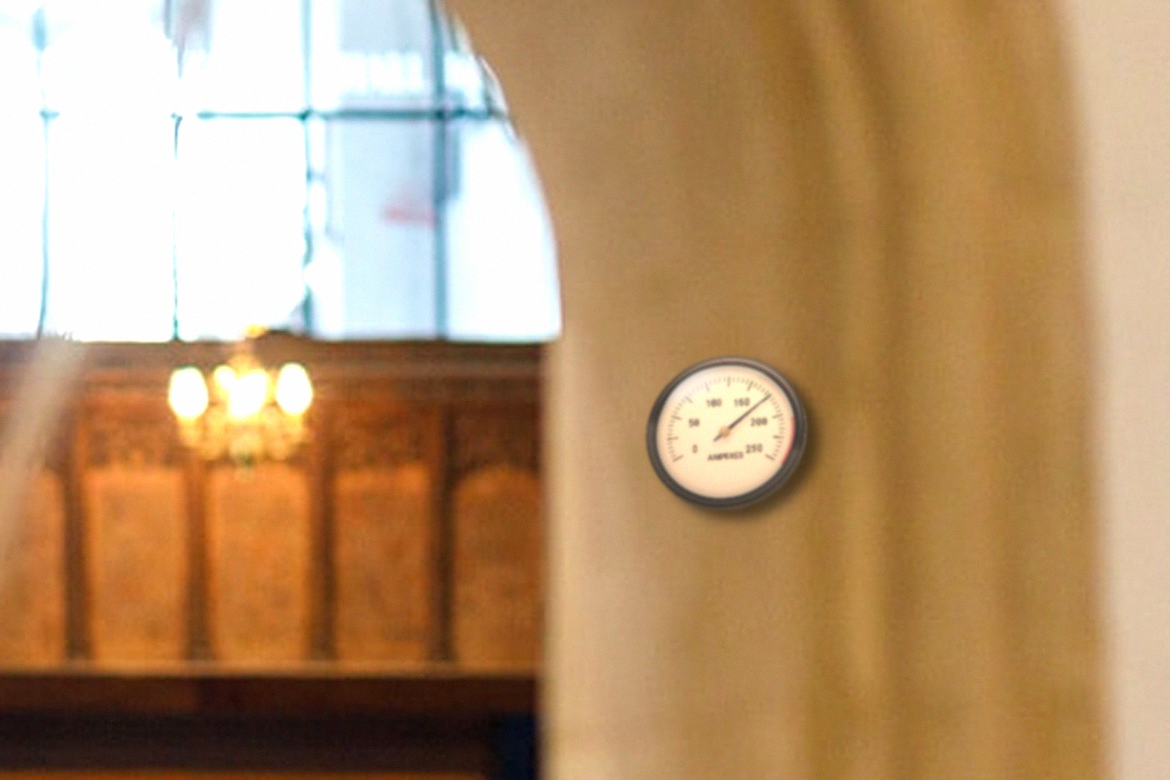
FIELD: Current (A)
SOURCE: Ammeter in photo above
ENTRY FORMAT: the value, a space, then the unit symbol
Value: 175 A
